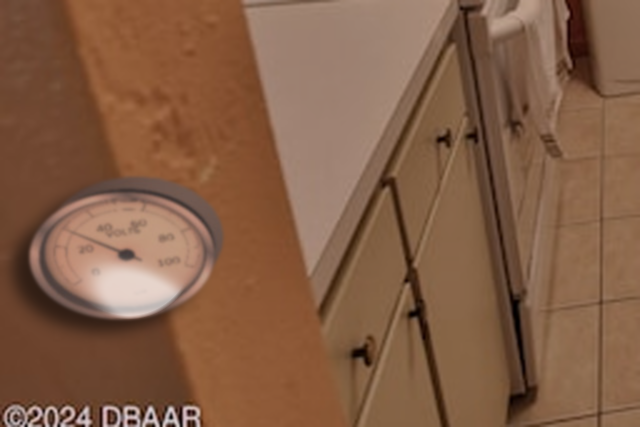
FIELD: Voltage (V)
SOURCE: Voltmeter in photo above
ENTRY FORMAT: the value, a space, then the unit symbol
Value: 30 V
